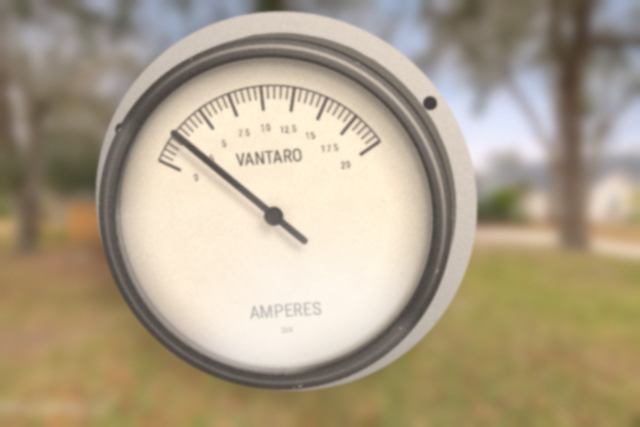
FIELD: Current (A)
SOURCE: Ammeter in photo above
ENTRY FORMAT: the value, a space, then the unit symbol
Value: 2.5 A
